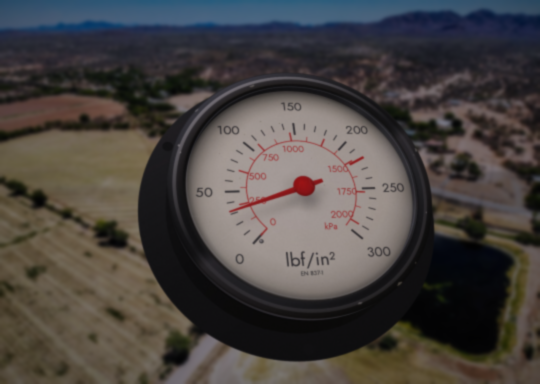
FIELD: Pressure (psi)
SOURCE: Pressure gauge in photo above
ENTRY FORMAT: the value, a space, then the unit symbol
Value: 30 psi
